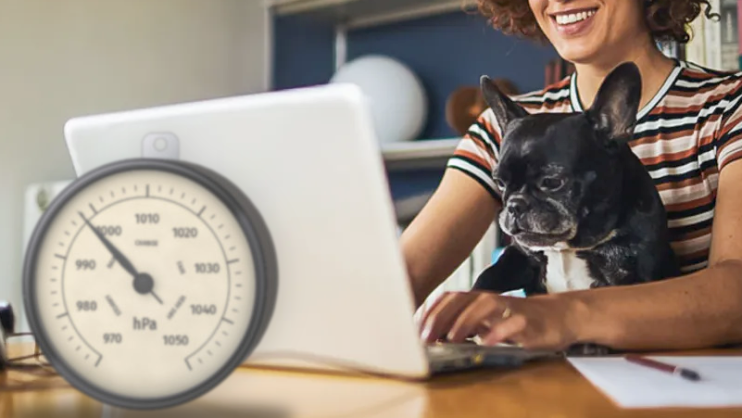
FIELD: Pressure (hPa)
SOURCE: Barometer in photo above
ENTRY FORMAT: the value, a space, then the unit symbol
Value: 998 hPa
